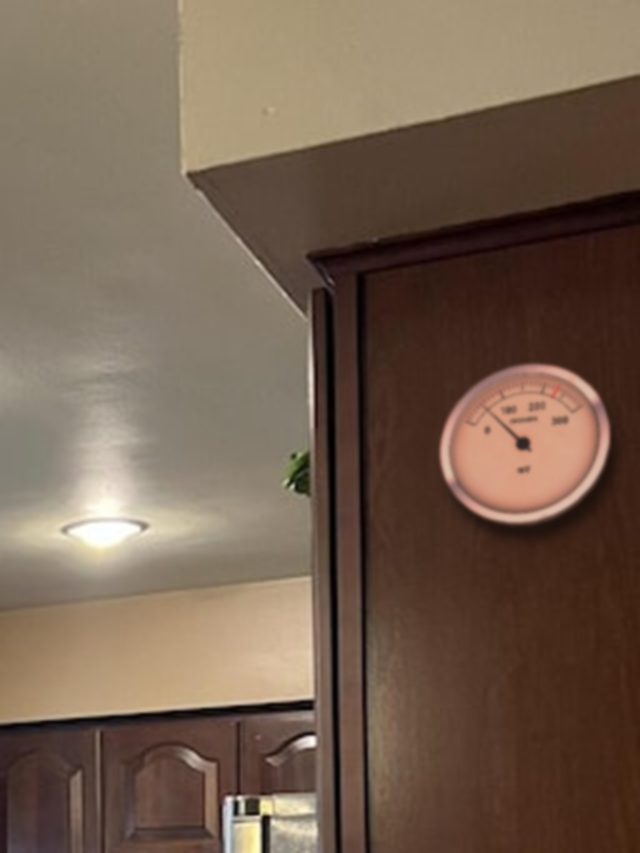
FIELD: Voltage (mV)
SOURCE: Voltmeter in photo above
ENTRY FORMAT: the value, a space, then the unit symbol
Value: 50 mV
